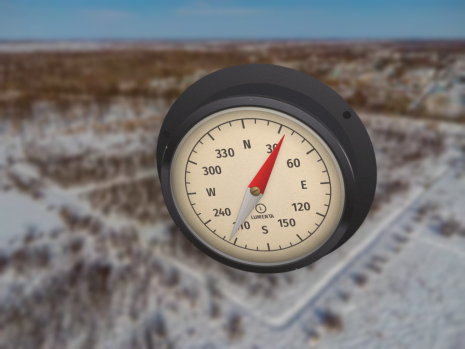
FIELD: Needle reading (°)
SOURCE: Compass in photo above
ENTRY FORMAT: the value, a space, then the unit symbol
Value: 35 °
